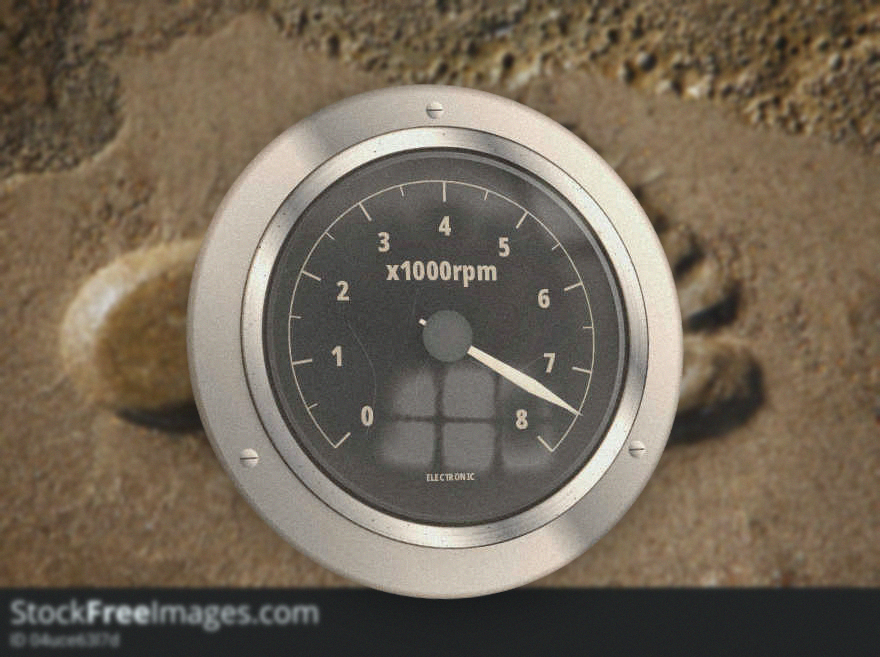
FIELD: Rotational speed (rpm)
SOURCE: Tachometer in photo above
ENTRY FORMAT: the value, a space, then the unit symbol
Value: 7500 rpm
